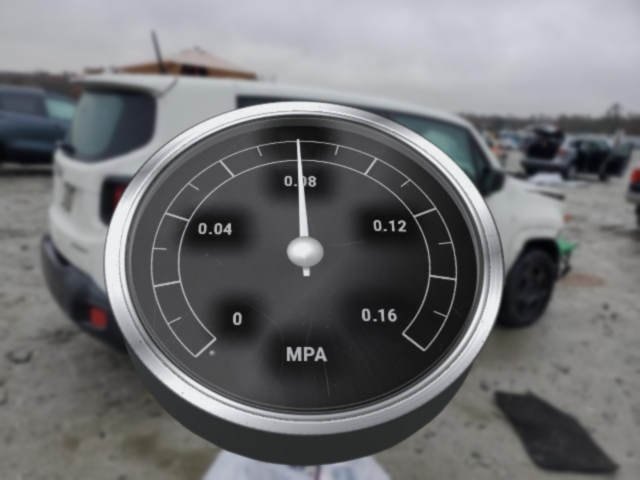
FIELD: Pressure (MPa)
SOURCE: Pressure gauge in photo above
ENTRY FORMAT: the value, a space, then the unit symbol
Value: 0.08 MPa
